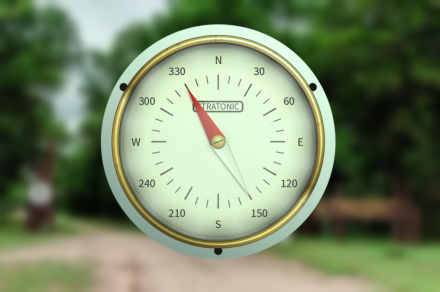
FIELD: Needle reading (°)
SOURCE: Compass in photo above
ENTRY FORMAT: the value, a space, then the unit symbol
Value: 330 °
